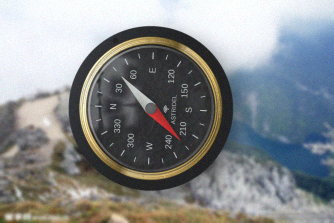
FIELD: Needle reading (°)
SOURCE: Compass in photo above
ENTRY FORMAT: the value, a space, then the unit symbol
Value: 225 °
